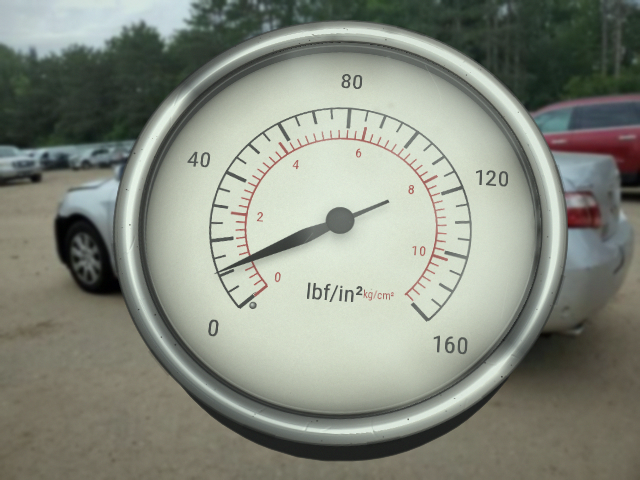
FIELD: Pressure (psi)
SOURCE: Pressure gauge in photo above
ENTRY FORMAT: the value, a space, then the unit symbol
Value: 10 psi
